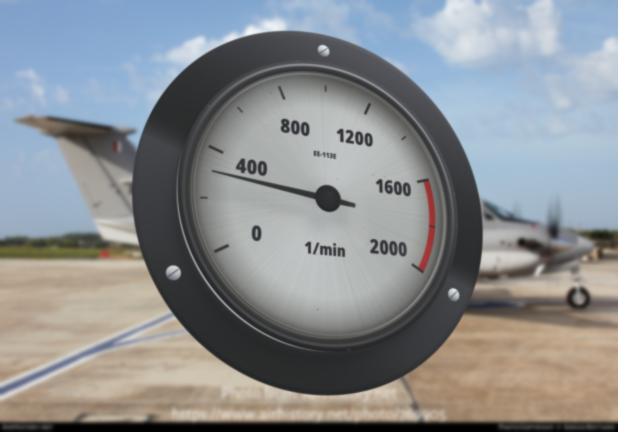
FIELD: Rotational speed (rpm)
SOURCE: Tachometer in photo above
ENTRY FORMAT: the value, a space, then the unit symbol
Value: 300 rpm
